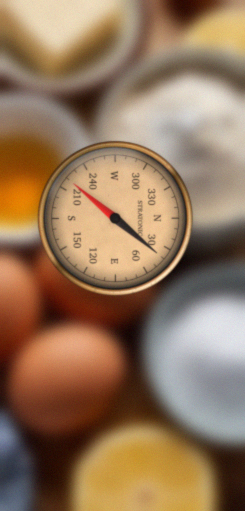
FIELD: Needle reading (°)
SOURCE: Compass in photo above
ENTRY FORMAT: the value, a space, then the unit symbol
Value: 220 °
